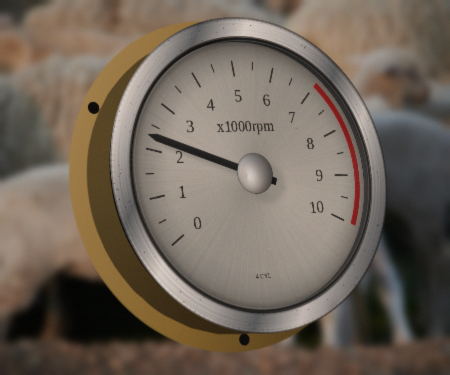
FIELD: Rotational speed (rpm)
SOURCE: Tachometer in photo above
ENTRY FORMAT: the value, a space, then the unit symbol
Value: 2250 rpm
